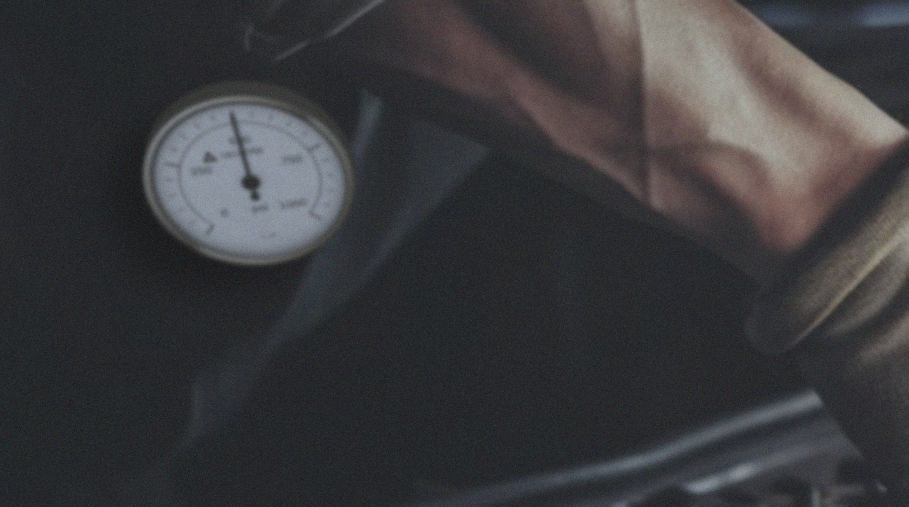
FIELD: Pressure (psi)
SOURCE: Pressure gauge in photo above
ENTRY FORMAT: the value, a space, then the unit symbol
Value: 500 psi
